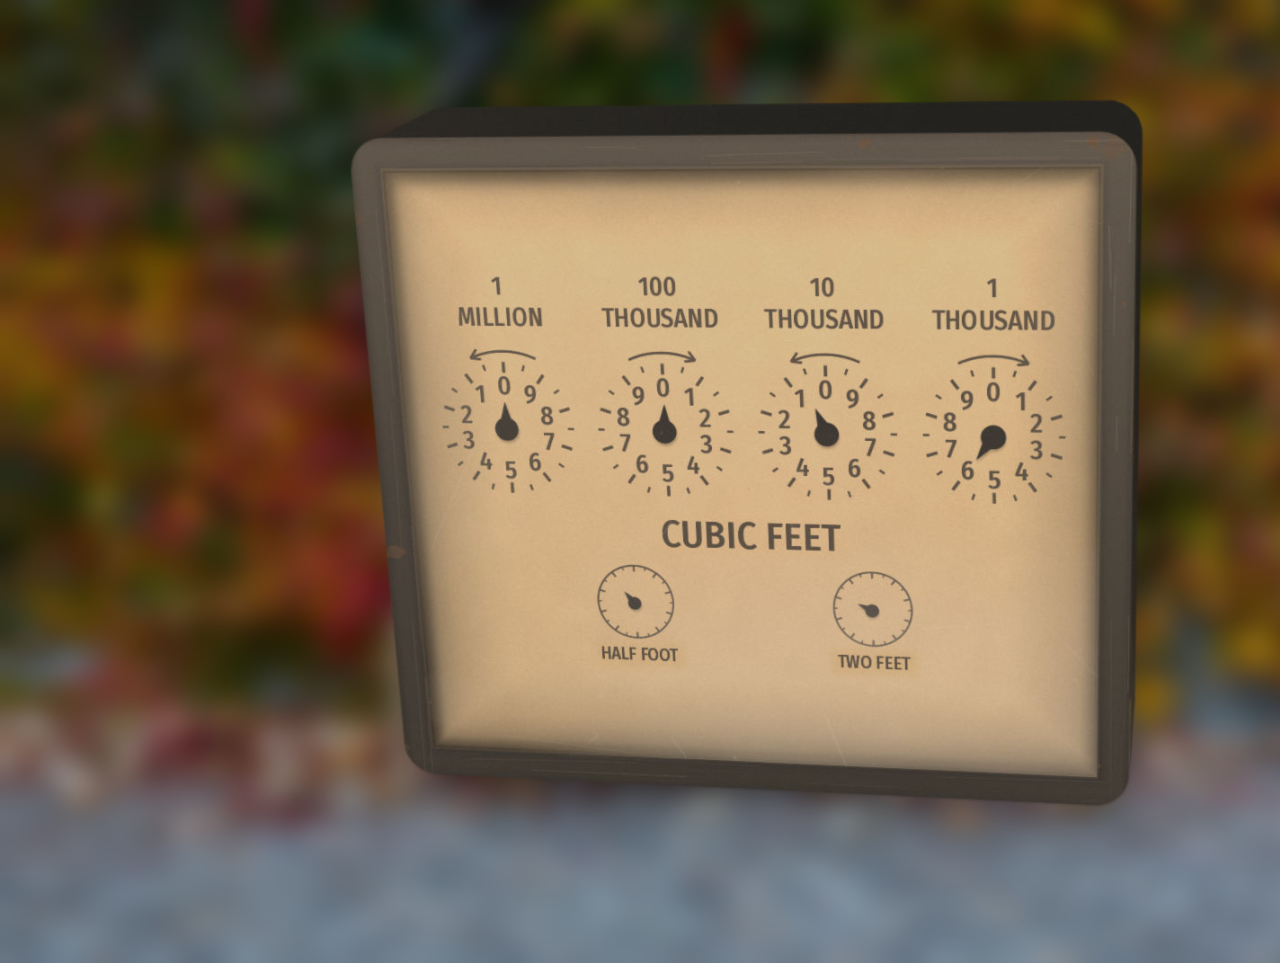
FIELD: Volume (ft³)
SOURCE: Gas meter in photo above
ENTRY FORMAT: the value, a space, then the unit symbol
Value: 600 ft³
